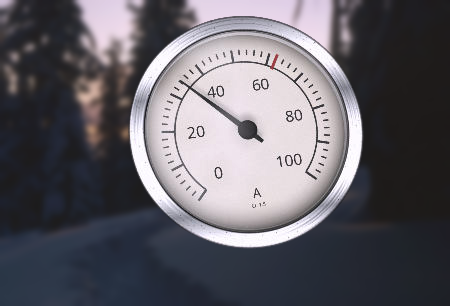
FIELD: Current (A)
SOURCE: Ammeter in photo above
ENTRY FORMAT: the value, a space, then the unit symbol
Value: 34 A
